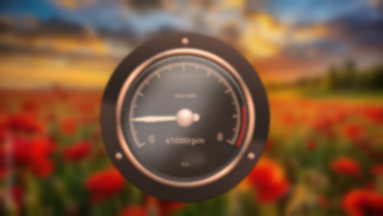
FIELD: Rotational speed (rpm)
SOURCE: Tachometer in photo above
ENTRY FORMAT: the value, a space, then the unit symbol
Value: 1000 rpm
